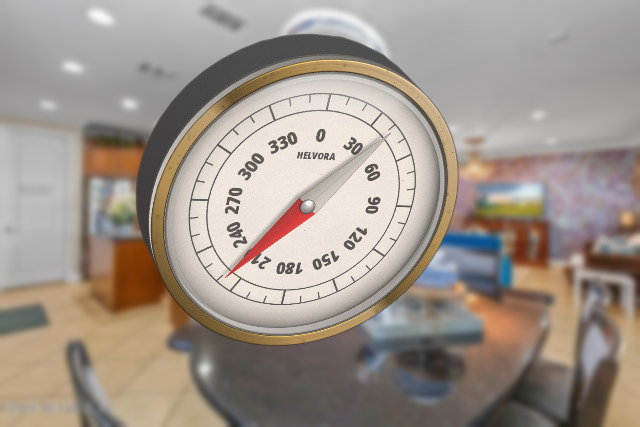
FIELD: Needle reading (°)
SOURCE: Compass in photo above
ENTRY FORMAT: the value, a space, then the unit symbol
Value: 220 °
